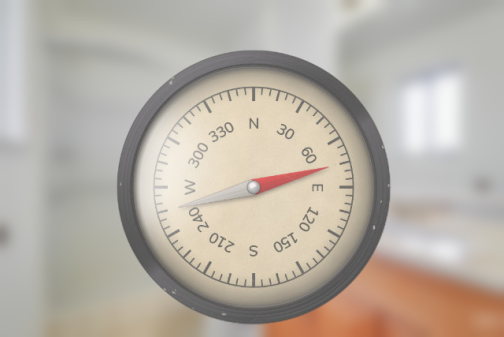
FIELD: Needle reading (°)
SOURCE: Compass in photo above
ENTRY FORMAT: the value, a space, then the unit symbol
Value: 75 °
